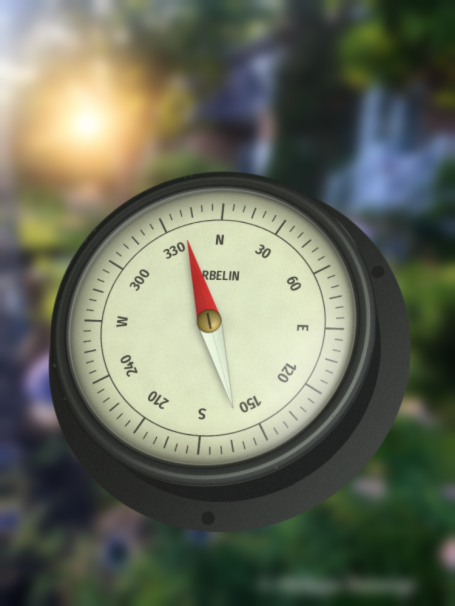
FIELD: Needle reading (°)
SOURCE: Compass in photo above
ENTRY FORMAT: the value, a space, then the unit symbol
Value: 340 °
